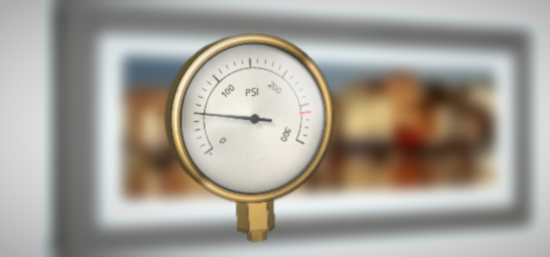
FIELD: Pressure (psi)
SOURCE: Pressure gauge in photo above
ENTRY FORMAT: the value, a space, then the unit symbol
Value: 50 psi
